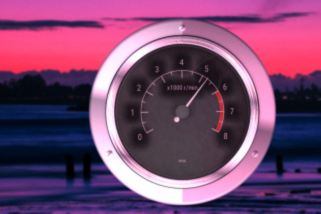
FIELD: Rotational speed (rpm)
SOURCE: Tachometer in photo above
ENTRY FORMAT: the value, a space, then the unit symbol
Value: 5250 rpm
